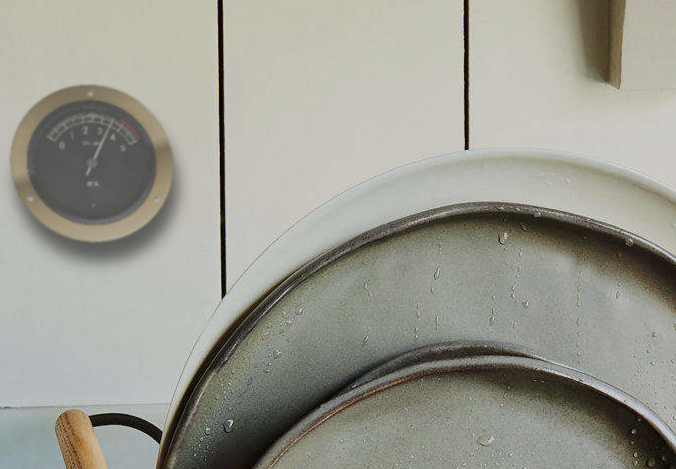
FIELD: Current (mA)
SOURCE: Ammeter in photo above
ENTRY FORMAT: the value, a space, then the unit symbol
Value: 3.5 mA
